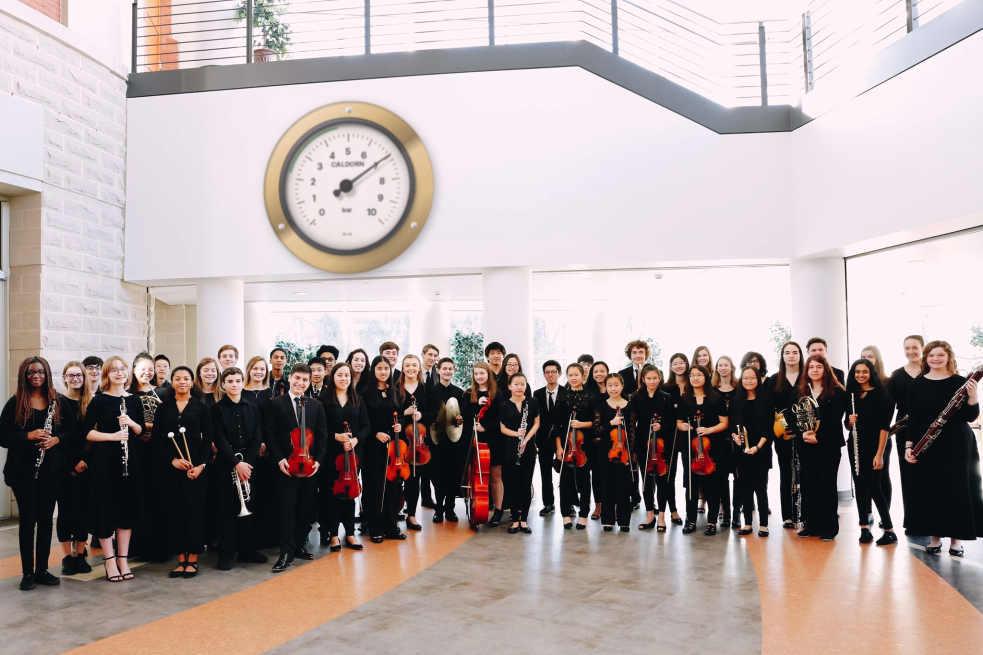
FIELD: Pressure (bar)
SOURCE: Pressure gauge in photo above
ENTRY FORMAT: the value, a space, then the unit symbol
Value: 7 bar
